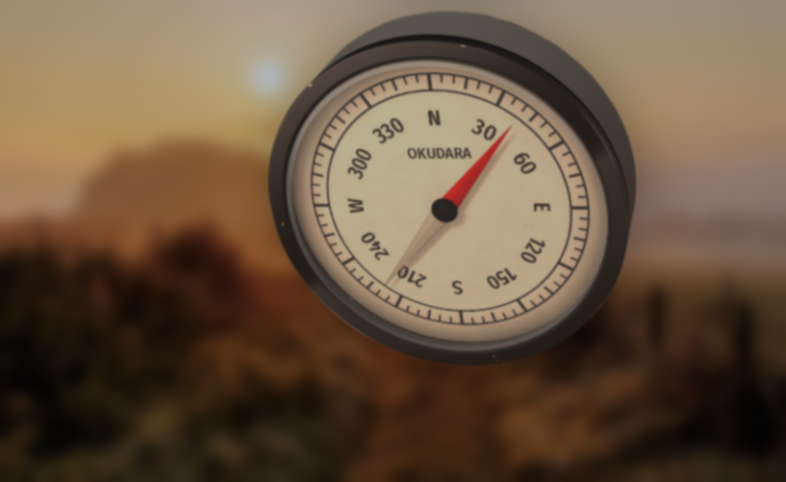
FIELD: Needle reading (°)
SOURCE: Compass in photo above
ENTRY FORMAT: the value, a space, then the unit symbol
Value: 40 °
